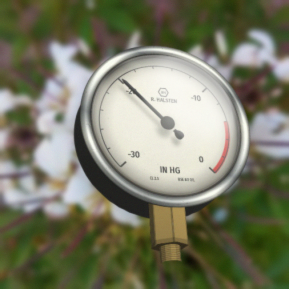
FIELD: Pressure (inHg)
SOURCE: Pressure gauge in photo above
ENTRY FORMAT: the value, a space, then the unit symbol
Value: -20 inHg
